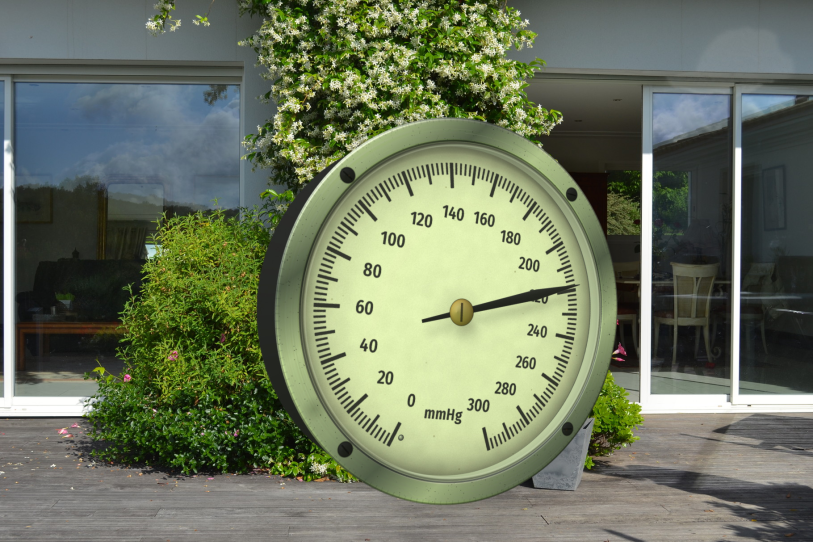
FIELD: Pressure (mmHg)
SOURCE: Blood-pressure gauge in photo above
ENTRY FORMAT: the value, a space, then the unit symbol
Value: 218 mmHg
